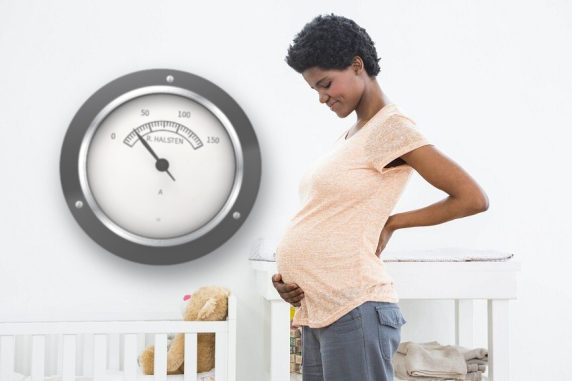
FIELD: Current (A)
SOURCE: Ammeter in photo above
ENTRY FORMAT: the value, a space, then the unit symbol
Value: 25 A
